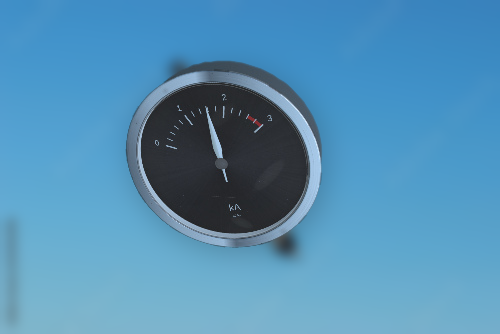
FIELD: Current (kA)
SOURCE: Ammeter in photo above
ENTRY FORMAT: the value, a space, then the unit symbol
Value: 1.6 kA
